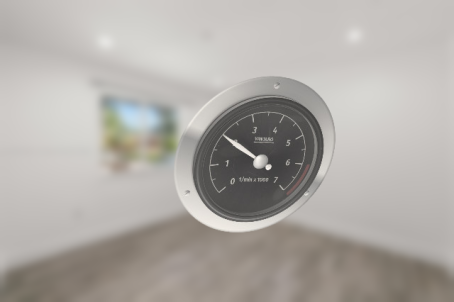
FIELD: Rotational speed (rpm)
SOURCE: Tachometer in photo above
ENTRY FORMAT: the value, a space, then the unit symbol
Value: 2000 rpm
